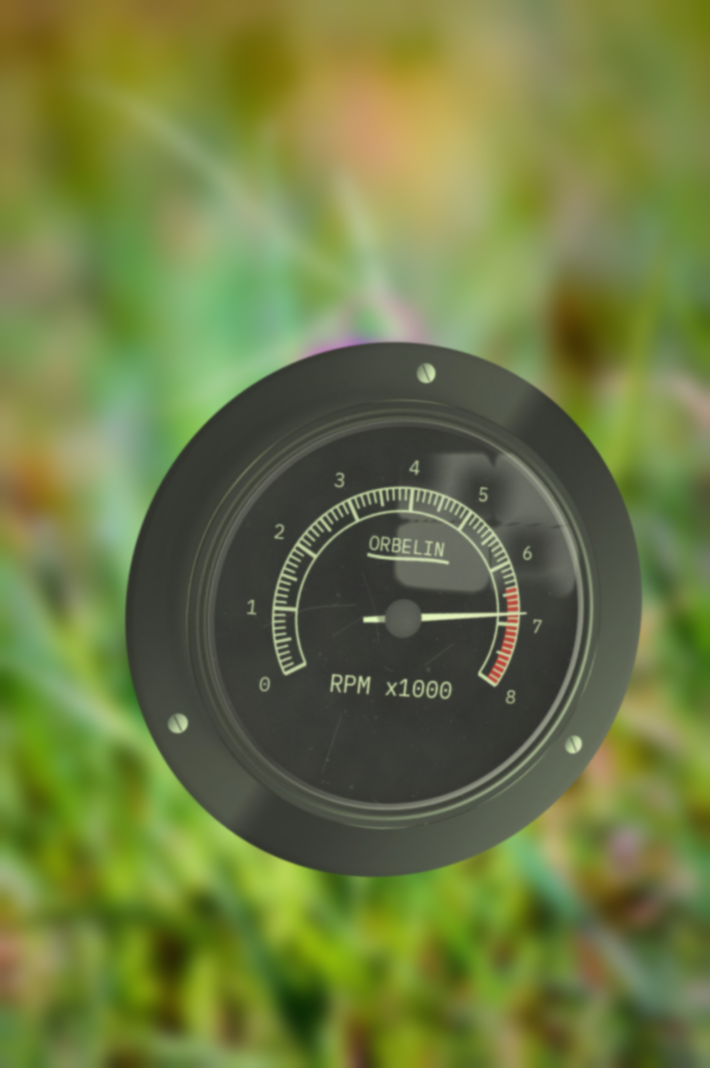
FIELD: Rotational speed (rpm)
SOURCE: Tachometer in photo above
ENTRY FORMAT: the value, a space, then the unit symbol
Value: 6800 rpm
